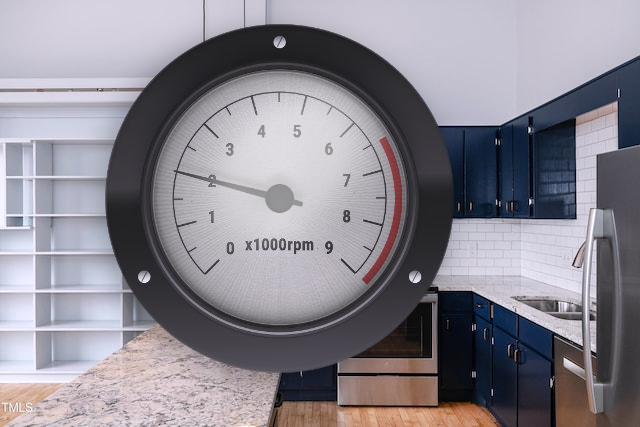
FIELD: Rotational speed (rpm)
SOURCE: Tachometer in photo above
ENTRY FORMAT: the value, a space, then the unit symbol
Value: 2000 rpm
